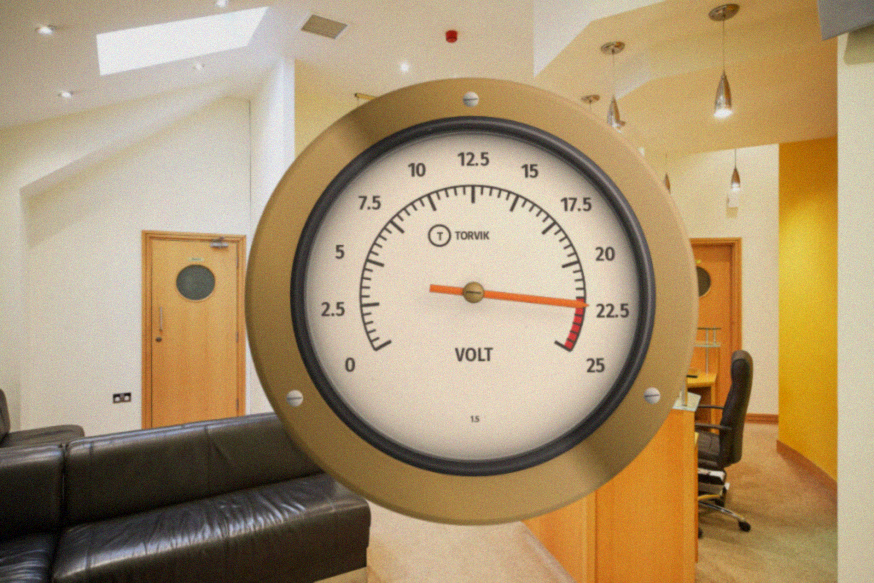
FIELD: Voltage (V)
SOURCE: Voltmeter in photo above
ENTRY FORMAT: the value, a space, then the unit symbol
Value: 22.5 V
